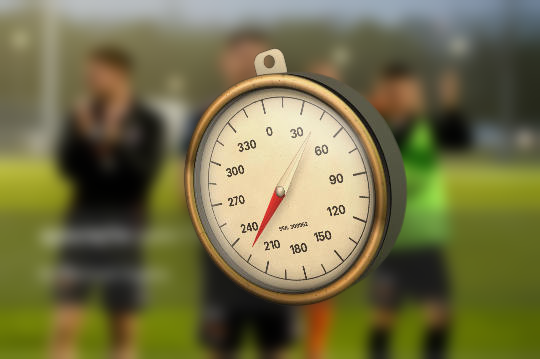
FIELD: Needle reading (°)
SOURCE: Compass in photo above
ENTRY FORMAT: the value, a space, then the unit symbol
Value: 225 °
